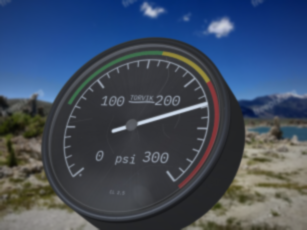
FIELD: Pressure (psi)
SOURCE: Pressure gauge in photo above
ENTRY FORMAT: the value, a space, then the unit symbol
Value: 230 psi
